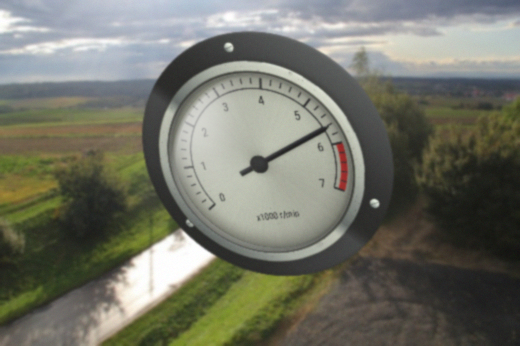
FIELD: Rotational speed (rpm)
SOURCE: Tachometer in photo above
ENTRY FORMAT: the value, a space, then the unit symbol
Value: 5600 rpm
